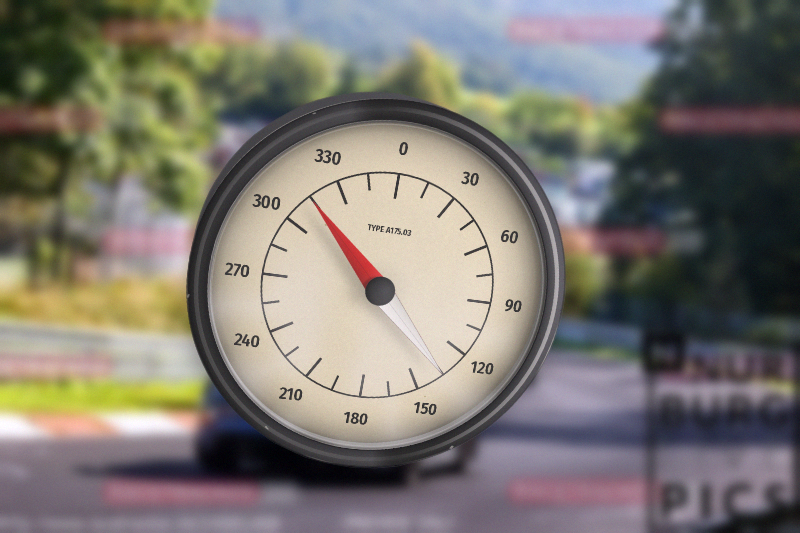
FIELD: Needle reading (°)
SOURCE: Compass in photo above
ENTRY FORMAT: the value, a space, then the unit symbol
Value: 315 °
